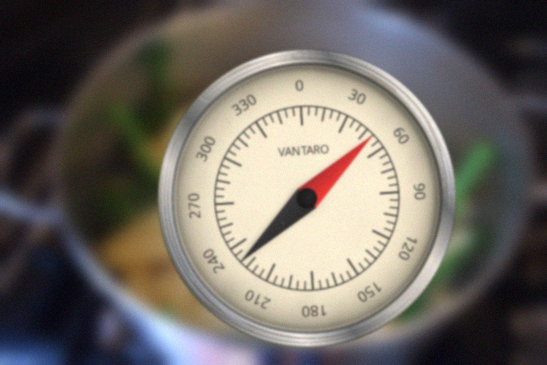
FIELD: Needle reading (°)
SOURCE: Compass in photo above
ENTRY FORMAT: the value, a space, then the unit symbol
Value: 50 °
